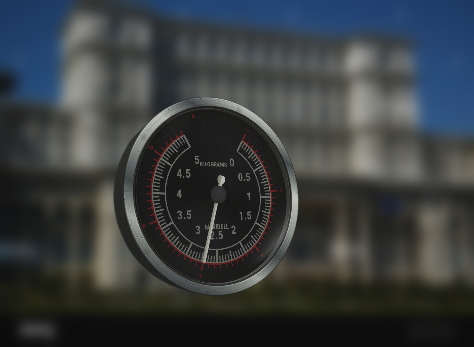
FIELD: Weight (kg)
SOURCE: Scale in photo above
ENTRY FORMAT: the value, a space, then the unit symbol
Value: 2.75 kg
